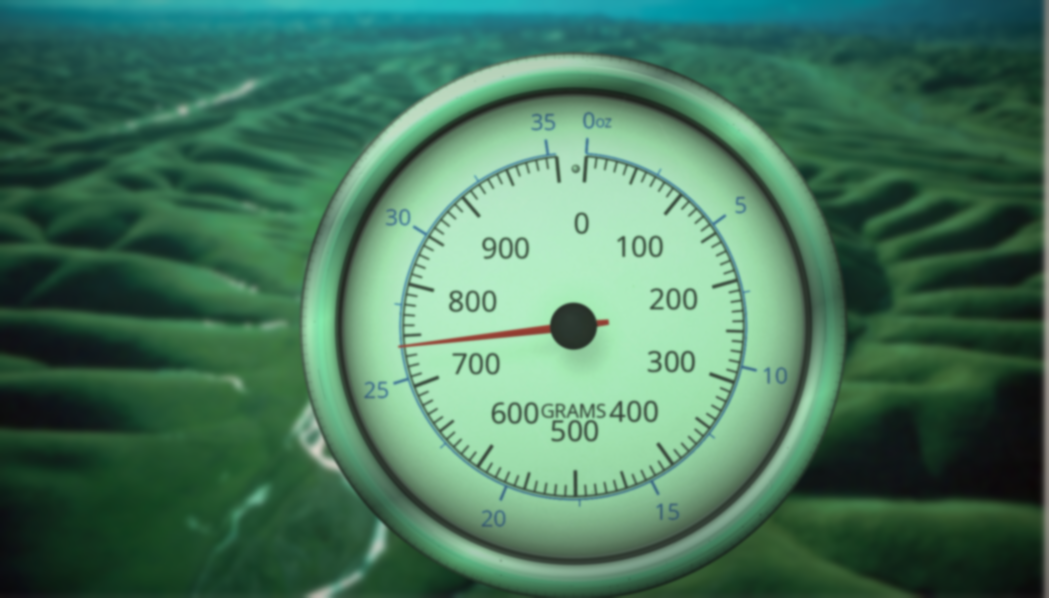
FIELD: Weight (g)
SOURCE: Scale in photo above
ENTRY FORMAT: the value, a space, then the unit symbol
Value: 740 g
